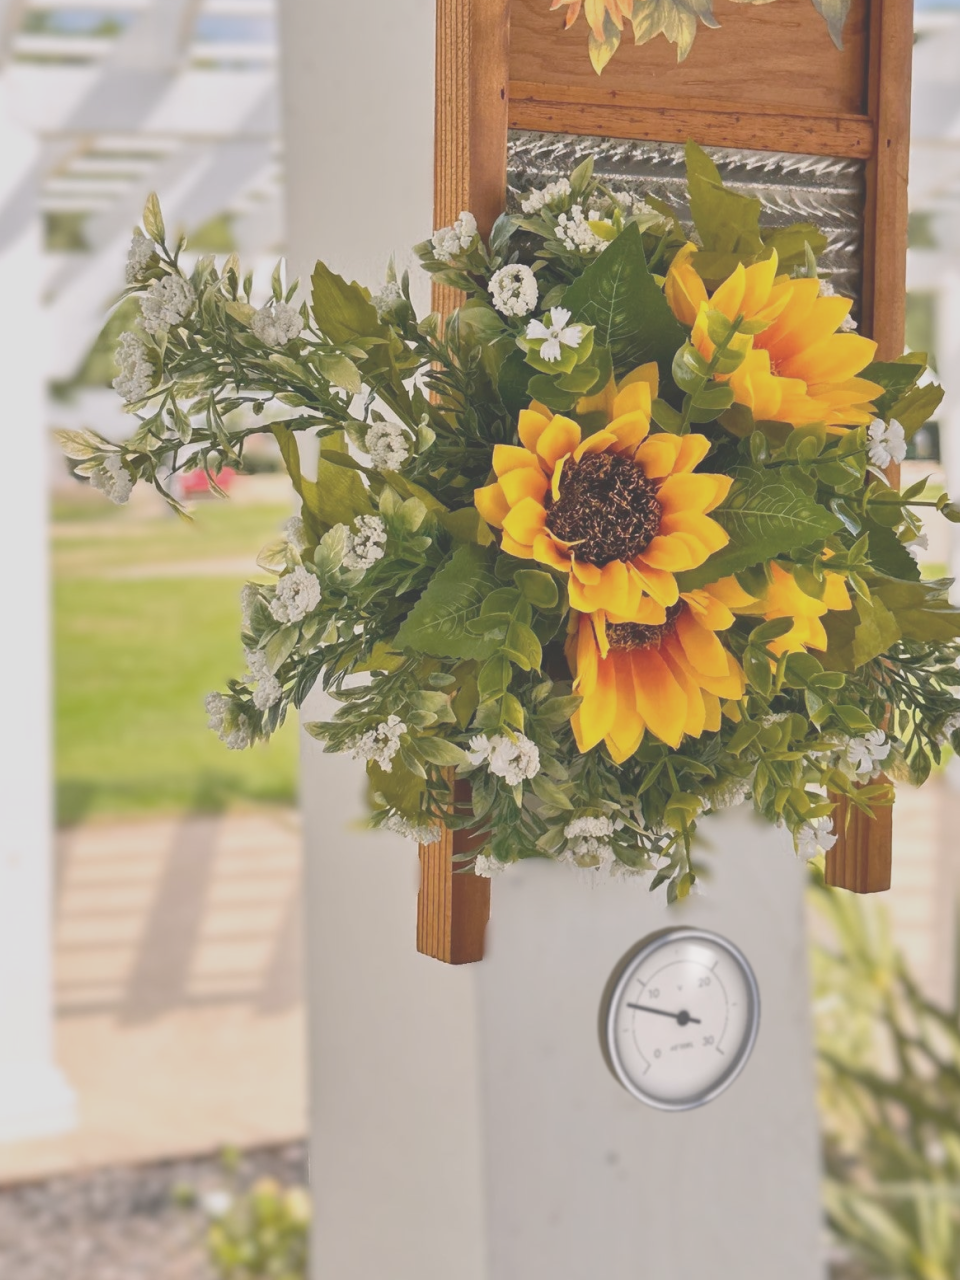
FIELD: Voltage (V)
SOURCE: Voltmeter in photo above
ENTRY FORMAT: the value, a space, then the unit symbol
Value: 7.5 V
